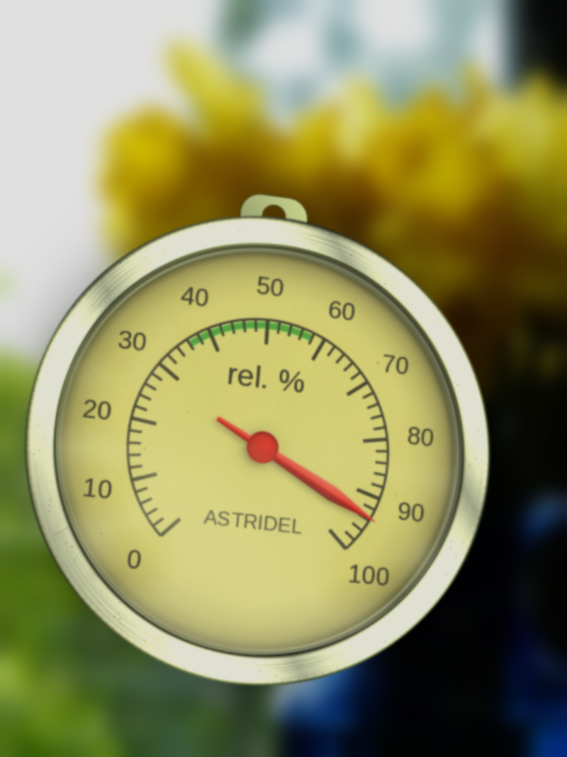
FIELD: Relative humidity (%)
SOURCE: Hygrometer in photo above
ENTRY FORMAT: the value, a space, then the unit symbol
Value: 94 %
